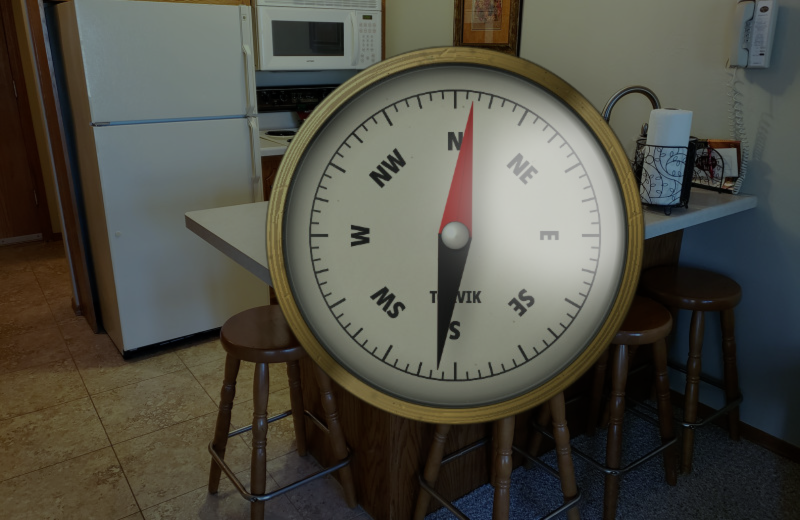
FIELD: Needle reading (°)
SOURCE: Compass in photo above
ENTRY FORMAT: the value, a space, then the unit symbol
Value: 7.5 °
